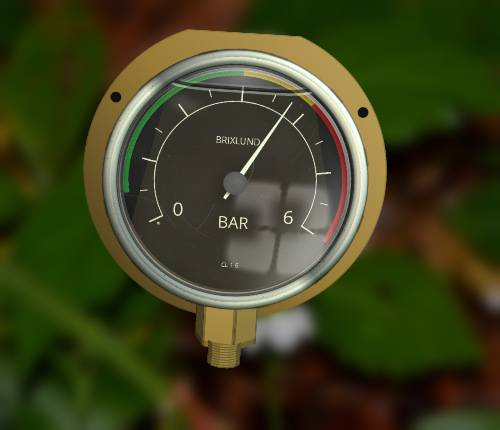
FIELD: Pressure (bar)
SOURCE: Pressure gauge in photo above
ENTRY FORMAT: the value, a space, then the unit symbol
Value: 3.75 bar
